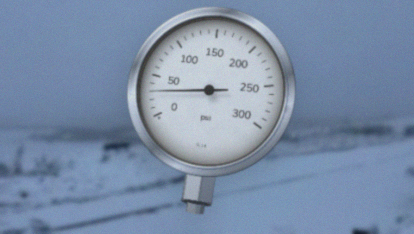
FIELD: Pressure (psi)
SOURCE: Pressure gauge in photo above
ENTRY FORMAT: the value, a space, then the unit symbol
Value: 30 psi
